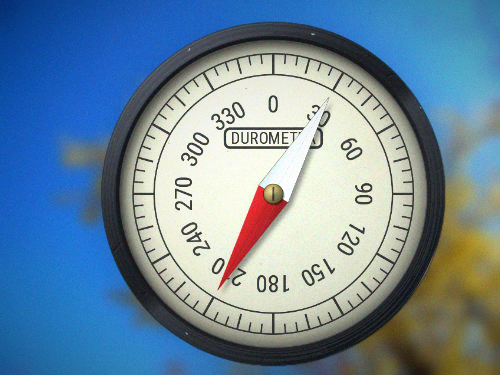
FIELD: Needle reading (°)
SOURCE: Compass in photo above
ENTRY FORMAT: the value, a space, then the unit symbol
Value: 210 °
